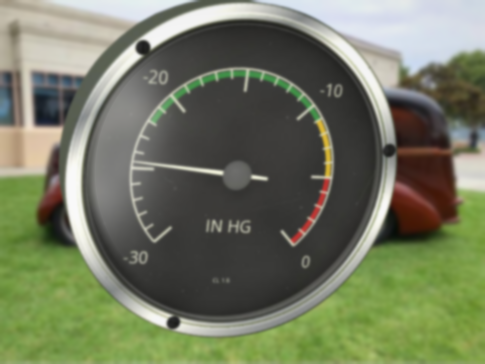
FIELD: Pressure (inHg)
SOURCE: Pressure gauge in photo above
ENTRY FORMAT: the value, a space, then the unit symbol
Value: -24.5 inHg
